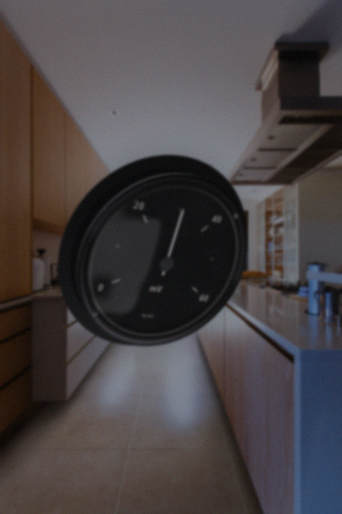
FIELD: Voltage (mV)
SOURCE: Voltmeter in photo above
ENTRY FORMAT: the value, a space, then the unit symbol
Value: 30 mV
